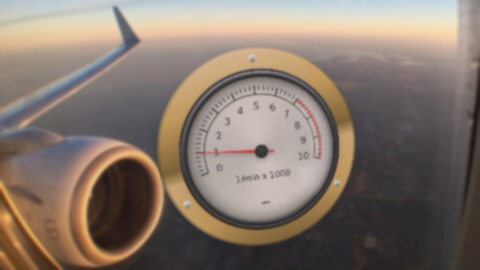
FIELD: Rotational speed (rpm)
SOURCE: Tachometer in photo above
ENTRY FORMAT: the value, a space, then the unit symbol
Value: 1000 rpm
